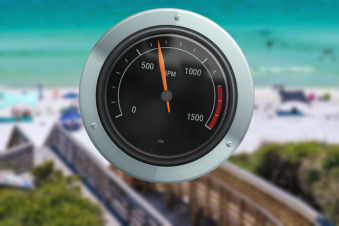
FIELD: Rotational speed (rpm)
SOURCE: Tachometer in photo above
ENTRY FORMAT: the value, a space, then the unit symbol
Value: 650 rpm
